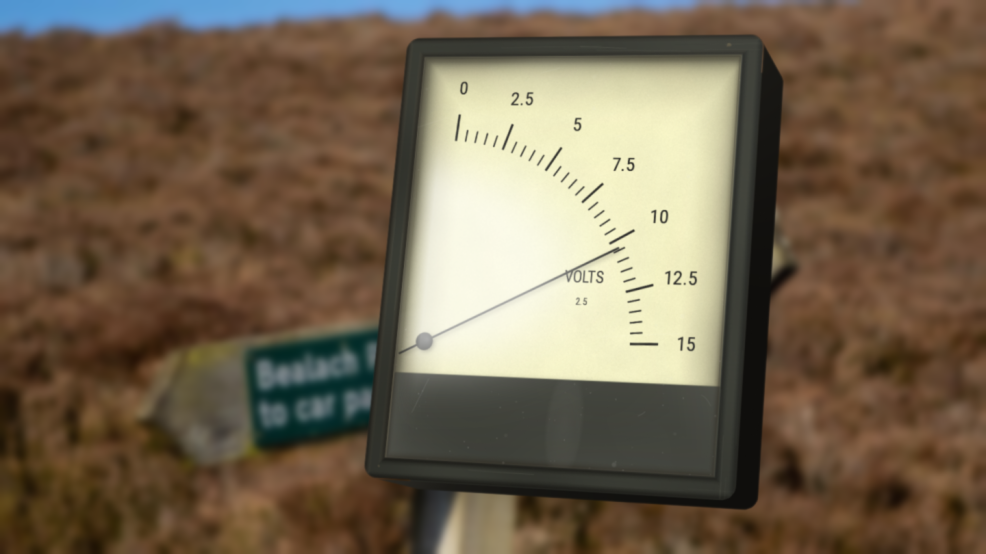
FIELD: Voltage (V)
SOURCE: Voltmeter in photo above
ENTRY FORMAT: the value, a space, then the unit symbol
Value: 10.5 V
